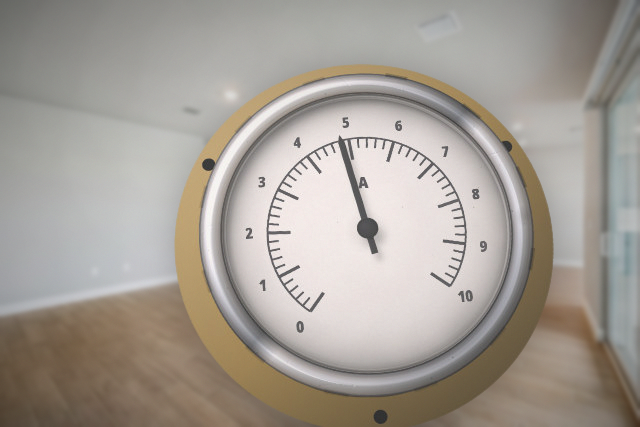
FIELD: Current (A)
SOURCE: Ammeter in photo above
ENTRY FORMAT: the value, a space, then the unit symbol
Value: 4.8 A
